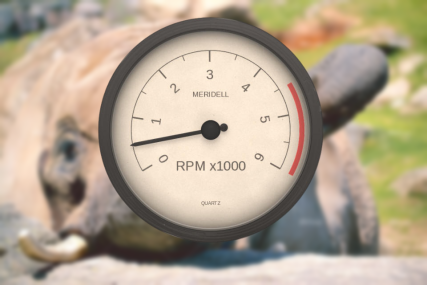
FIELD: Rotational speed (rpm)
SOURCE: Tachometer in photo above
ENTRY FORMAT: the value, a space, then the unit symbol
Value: 500 rpm
